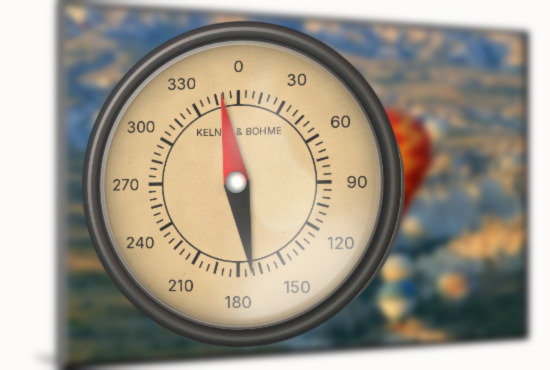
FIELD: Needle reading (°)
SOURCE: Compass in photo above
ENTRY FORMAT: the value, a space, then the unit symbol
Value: 350 °
